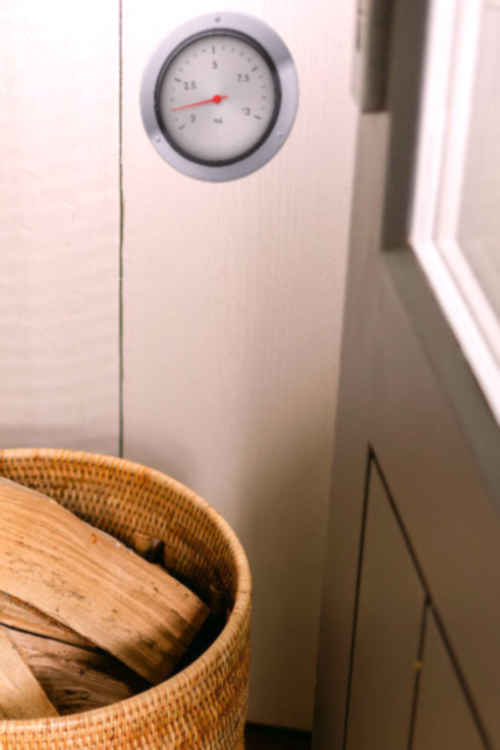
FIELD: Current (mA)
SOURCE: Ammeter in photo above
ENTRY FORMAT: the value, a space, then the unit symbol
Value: 1 mA
